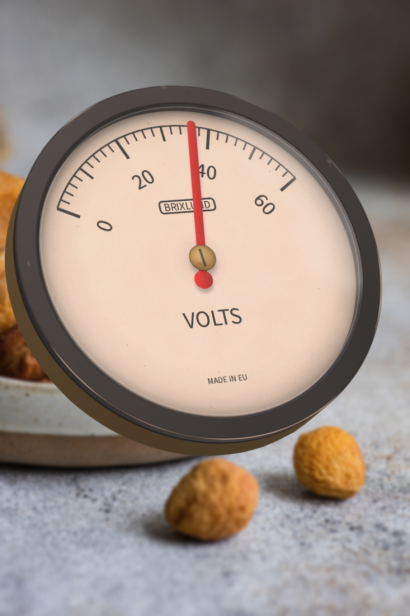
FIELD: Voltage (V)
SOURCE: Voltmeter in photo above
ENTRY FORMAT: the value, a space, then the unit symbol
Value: 36 V
